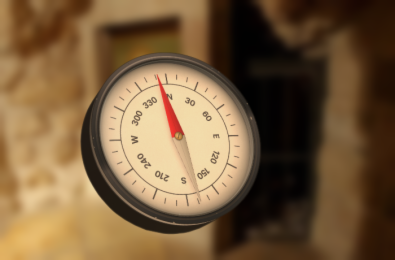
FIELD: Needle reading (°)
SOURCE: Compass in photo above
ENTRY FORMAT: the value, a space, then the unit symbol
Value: 350 °
